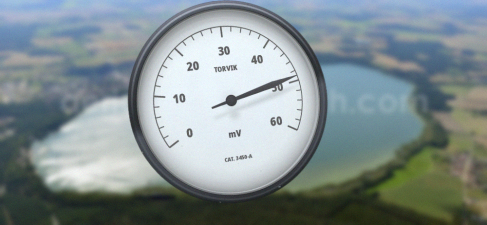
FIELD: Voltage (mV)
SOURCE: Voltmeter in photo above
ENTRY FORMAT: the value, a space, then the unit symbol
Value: 49 mV
